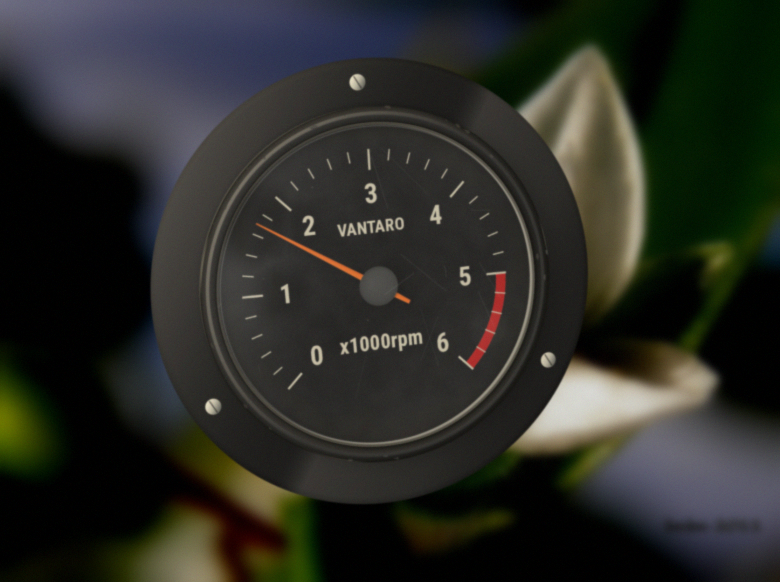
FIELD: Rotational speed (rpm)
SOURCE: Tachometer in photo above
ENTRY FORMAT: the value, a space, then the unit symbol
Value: 1700 rpm
